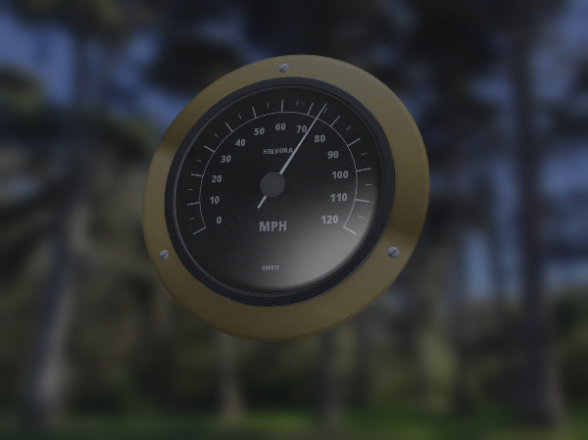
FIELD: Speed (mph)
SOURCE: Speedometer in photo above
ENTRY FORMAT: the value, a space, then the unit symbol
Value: 75 mph
